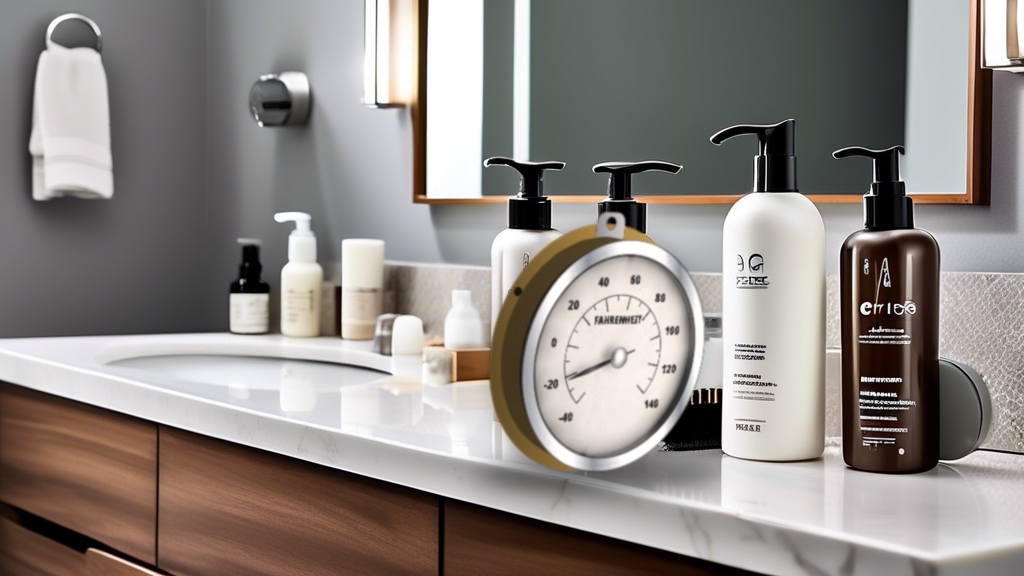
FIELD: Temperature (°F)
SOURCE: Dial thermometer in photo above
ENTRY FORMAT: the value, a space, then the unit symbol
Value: -20 °F
